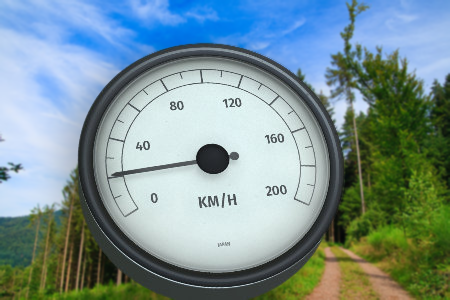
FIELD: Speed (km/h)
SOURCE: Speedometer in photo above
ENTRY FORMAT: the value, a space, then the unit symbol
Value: 20 km/h
